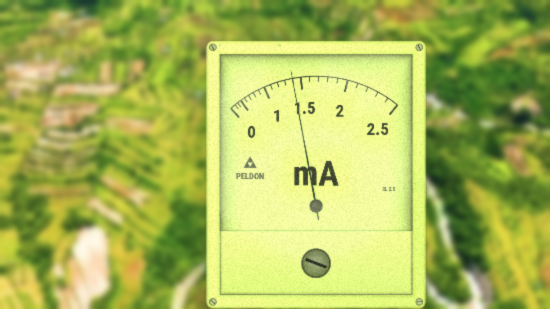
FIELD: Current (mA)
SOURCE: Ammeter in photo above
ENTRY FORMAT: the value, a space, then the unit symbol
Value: 1.4 mA
